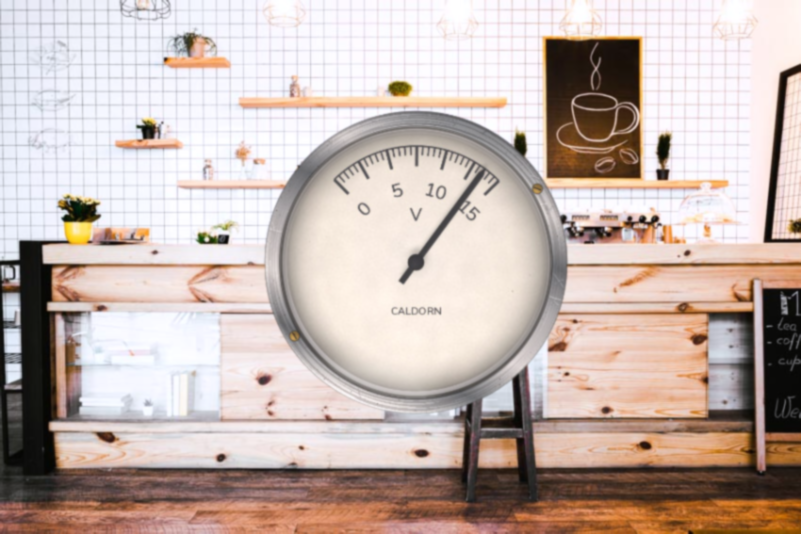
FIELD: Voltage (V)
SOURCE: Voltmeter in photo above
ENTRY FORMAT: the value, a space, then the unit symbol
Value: 13.5 V
